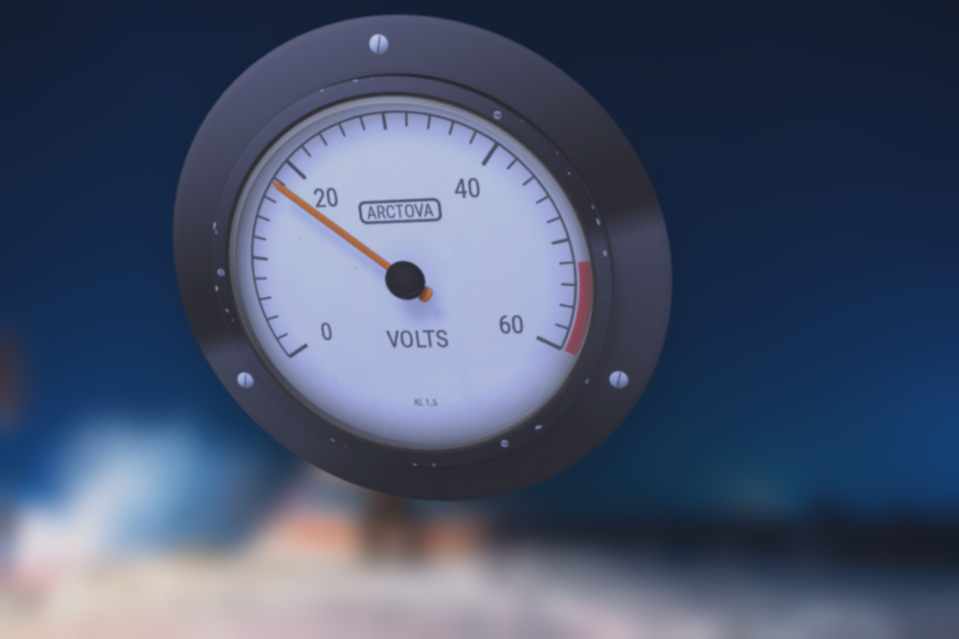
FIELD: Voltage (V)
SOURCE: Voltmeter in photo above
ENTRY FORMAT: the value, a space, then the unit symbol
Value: 18 V
